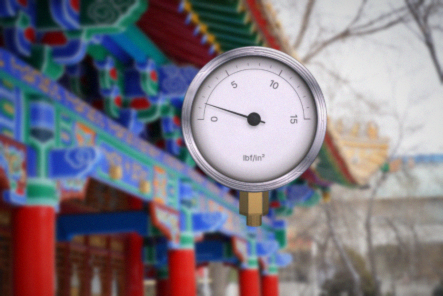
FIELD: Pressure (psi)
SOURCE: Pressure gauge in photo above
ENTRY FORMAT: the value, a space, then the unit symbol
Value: 1.5 psi
